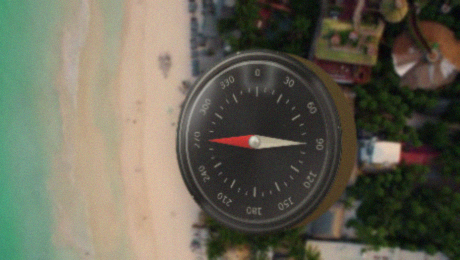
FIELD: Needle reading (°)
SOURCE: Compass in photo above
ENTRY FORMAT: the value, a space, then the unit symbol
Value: 270 °
